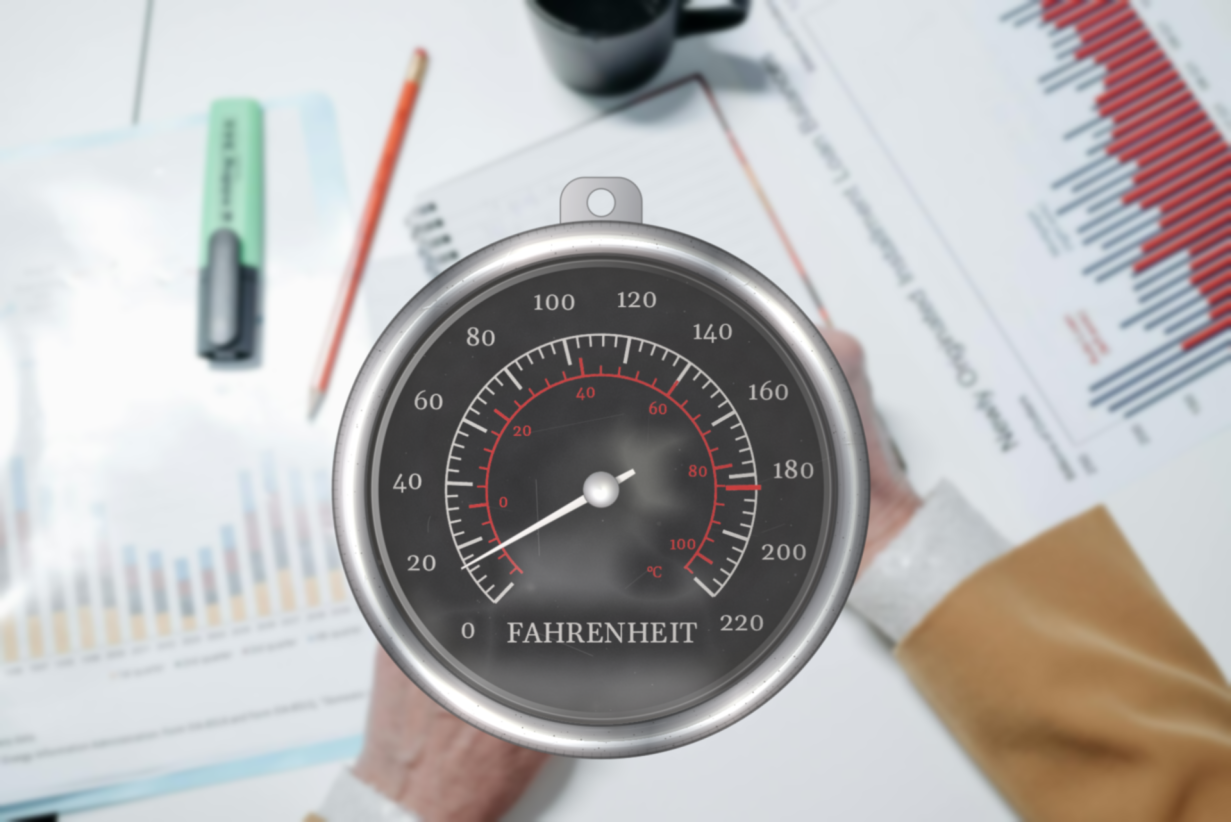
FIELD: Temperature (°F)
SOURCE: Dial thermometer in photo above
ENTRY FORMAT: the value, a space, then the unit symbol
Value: 14 °F
